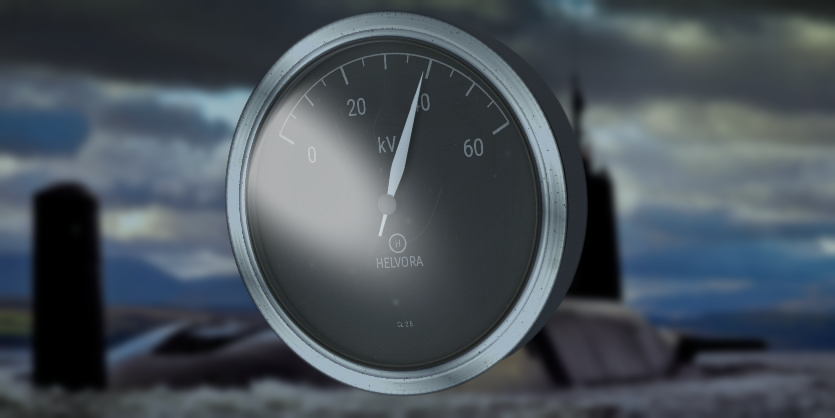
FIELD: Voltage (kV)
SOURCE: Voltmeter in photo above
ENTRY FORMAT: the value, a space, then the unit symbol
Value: 40 kV
